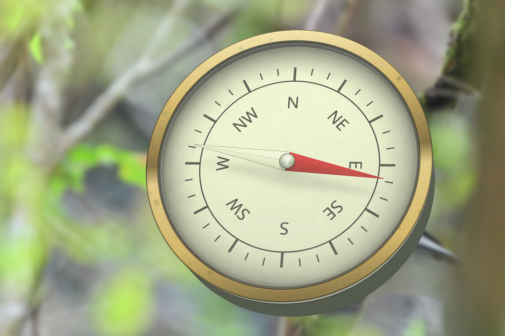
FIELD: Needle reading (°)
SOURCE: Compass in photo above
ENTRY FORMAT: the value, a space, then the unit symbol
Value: 100 °
